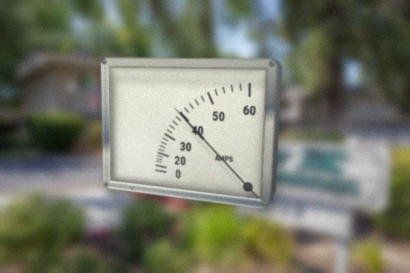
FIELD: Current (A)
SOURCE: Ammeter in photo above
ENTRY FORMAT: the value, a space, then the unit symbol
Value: 40 A
